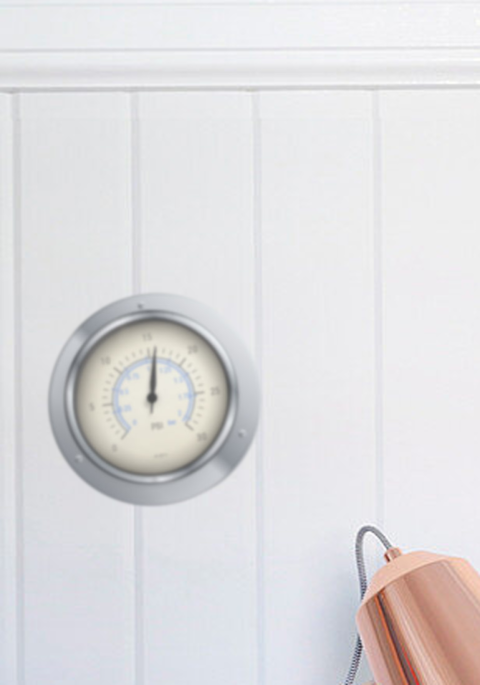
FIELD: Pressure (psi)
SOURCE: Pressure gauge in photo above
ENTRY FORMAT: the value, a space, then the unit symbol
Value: 16 psi
